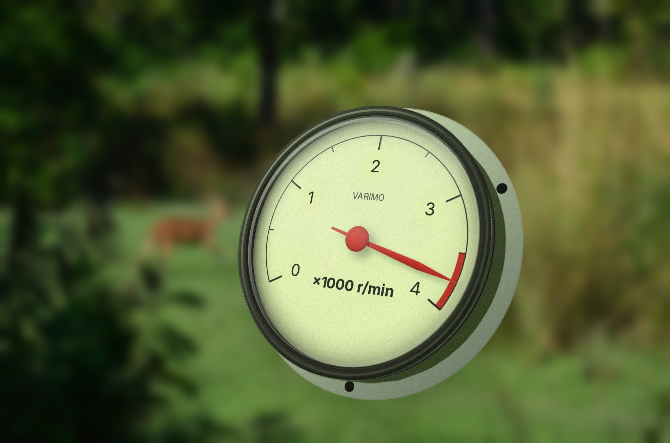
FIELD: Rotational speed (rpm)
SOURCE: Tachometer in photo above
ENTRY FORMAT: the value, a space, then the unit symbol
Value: 3750 rpm
